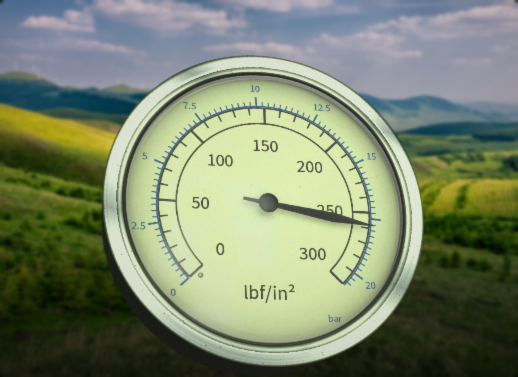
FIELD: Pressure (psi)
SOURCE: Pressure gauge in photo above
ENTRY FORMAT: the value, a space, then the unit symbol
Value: 260 psi
